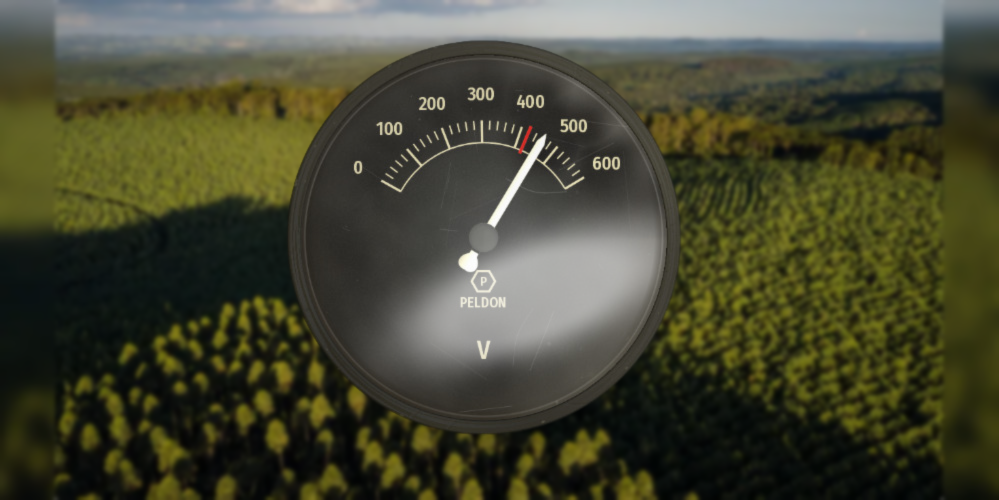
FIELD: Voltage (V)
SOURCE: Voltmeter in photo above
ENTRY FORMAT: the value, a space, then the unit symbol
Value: 460 V
